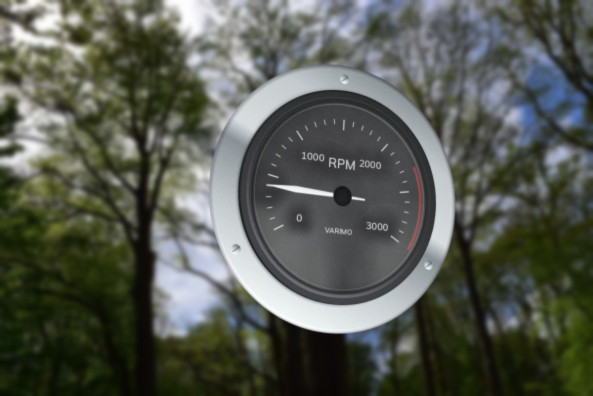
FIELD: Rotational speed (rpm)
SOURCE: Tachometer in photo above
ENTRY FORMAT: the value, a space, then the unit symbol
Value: 400 rpm
